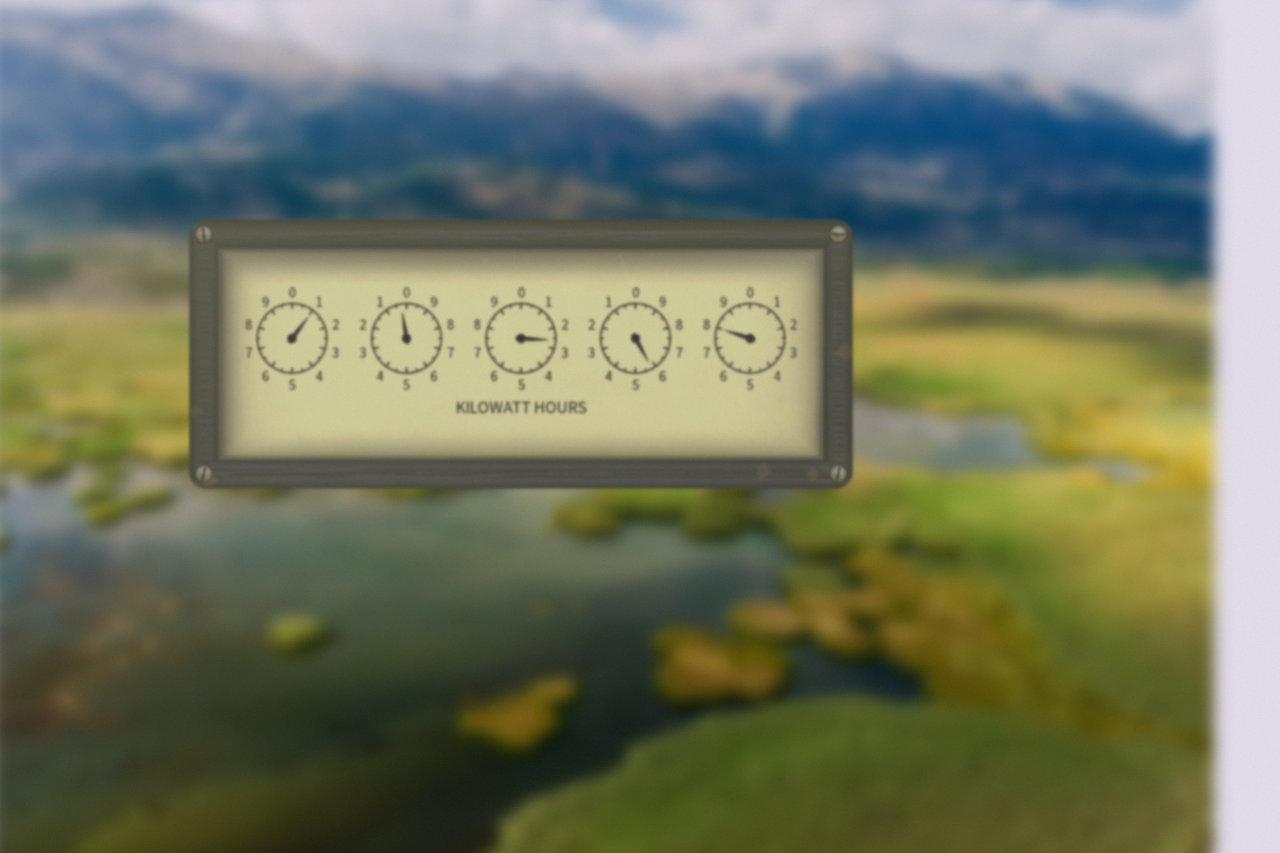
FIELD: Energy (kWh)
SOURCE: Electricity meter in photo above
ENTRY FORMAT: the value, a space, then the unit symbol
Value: 10258 kWh
